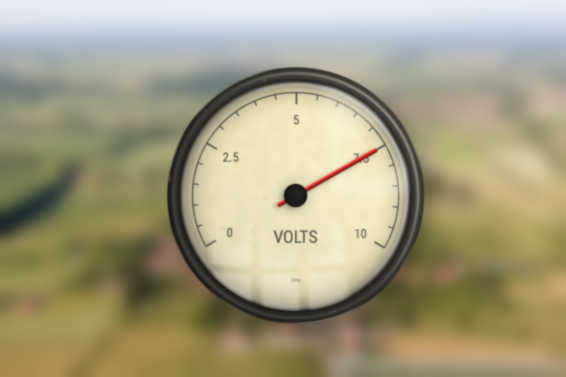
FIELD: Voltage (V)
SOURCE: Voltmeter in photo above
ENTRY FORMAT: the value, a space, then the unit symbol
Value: 7.5 V
